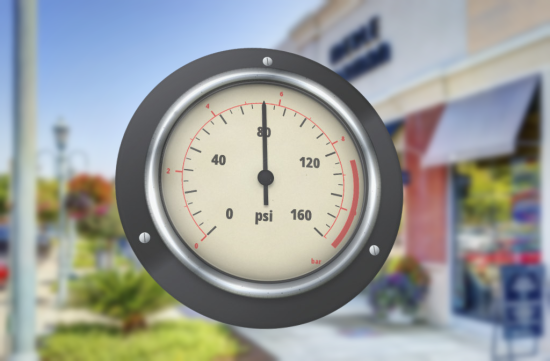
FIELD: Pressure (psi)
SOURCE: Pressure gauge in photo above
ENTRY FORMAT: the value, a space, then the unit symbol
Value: 80 psi
